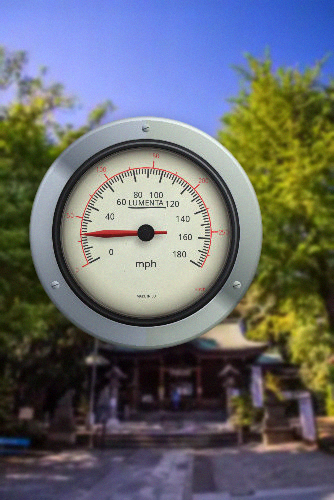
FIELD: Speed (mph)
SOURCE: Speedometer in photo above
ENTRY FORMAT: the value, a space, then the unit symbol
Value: 20 mph
